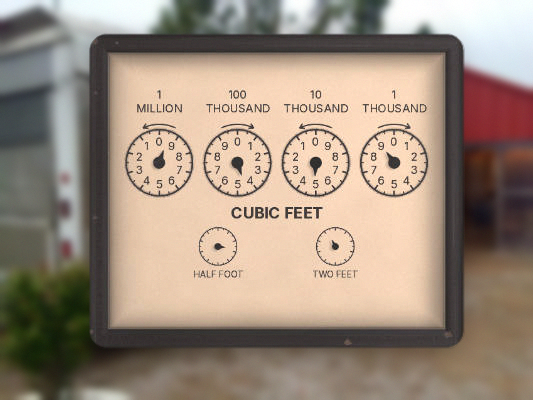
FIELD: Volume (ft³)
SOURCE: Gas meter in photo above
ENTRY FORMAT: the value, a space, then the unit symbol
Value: 944900 ft³
